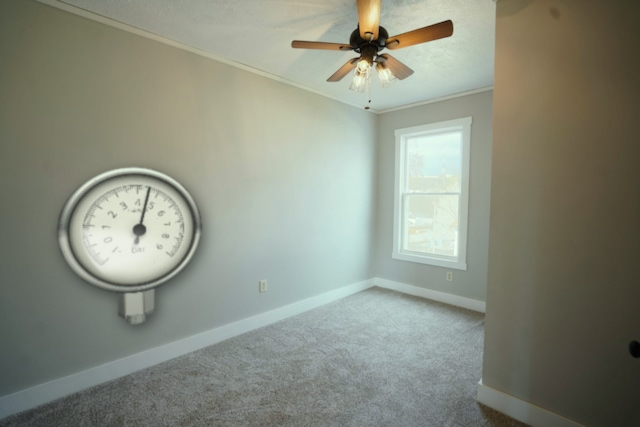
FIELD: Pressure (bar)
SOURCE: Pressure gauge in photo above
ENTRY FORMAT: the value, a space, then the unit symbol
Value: 4.5 bar
